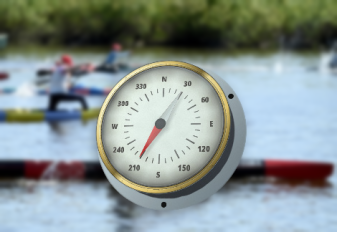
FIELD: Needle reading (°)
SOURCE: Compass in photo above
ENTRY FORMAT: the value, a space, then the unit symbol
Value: 210 °
